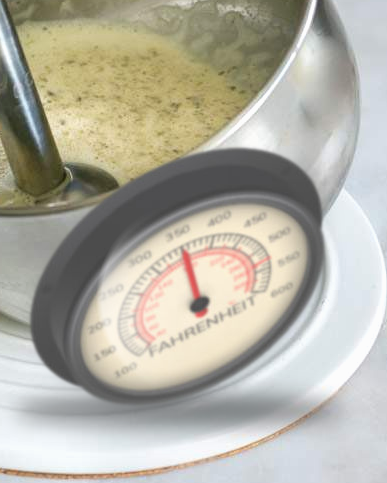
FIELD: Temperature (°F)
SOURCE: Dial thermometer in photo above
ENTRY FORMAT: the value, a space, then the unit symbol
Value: 350 °F
